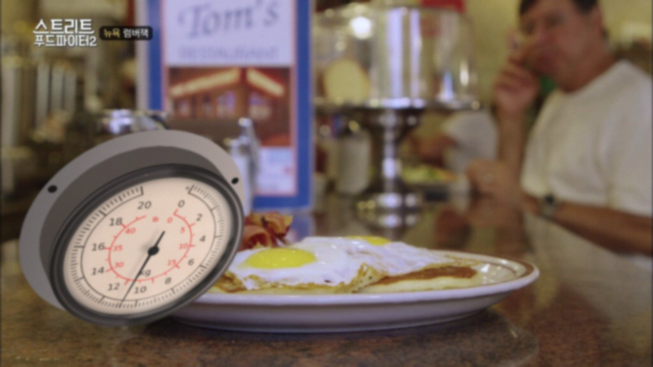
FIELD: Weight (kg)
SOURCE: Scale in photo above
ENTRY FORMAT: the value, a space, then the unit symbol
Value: 11 kg
